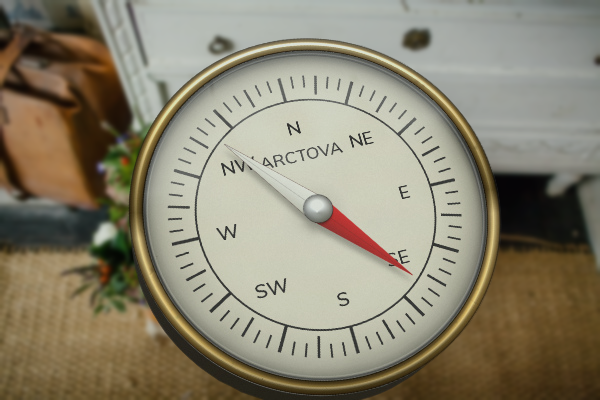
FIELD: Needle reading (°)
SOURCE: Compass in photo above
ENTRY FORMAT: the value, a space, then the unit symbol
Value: 140 °
